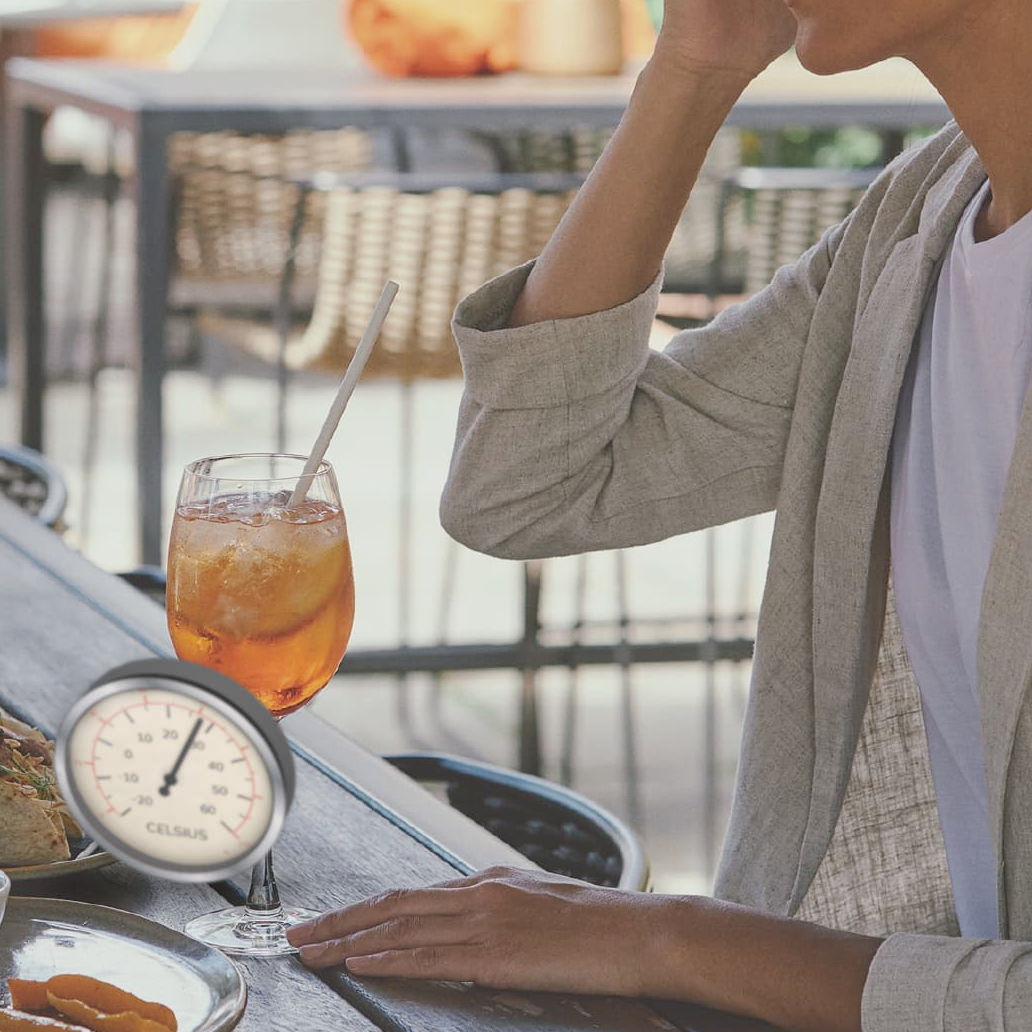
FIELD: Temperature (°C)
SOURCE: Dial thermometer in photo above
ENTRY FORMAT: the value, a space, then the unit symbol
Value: 27.5 °C
